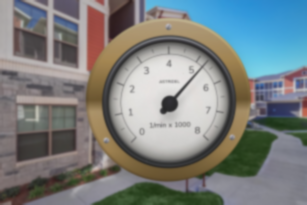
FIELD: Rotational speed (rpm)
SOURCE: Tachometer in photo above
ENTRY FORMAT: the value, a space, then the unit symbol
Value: 5250 rpm
